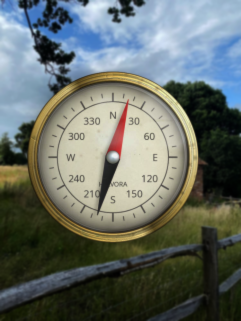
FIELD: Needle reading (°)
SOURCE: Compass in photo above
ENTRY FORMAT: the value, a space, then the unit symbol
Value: 15 °
